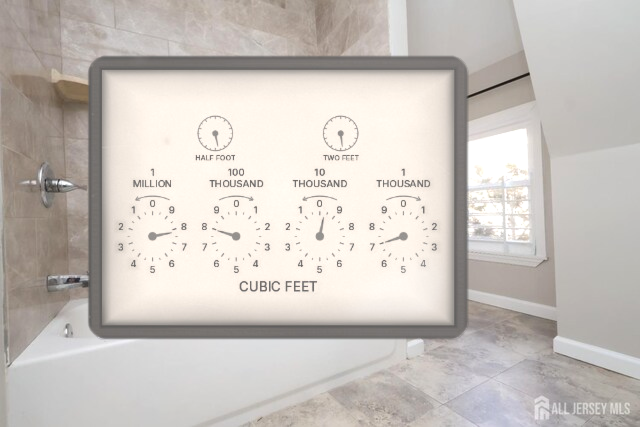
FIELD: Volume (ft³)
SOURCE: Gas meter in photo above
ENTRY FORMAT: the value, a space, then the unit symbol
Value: 779700 ft³
